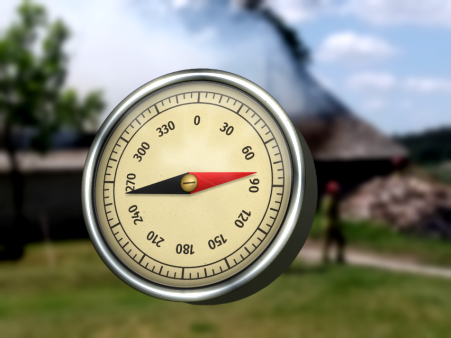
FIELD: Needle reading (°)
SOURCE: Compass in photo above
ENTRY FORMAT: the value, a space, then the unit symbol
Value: 80 °
